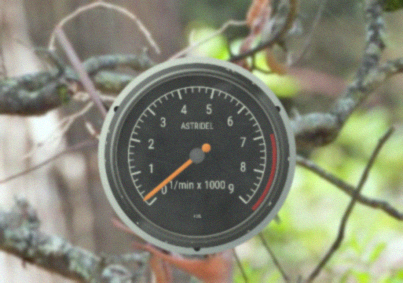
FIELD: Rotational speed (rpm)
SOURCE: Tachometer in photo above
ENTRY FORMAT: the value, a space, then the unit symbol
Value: 200 rpm
